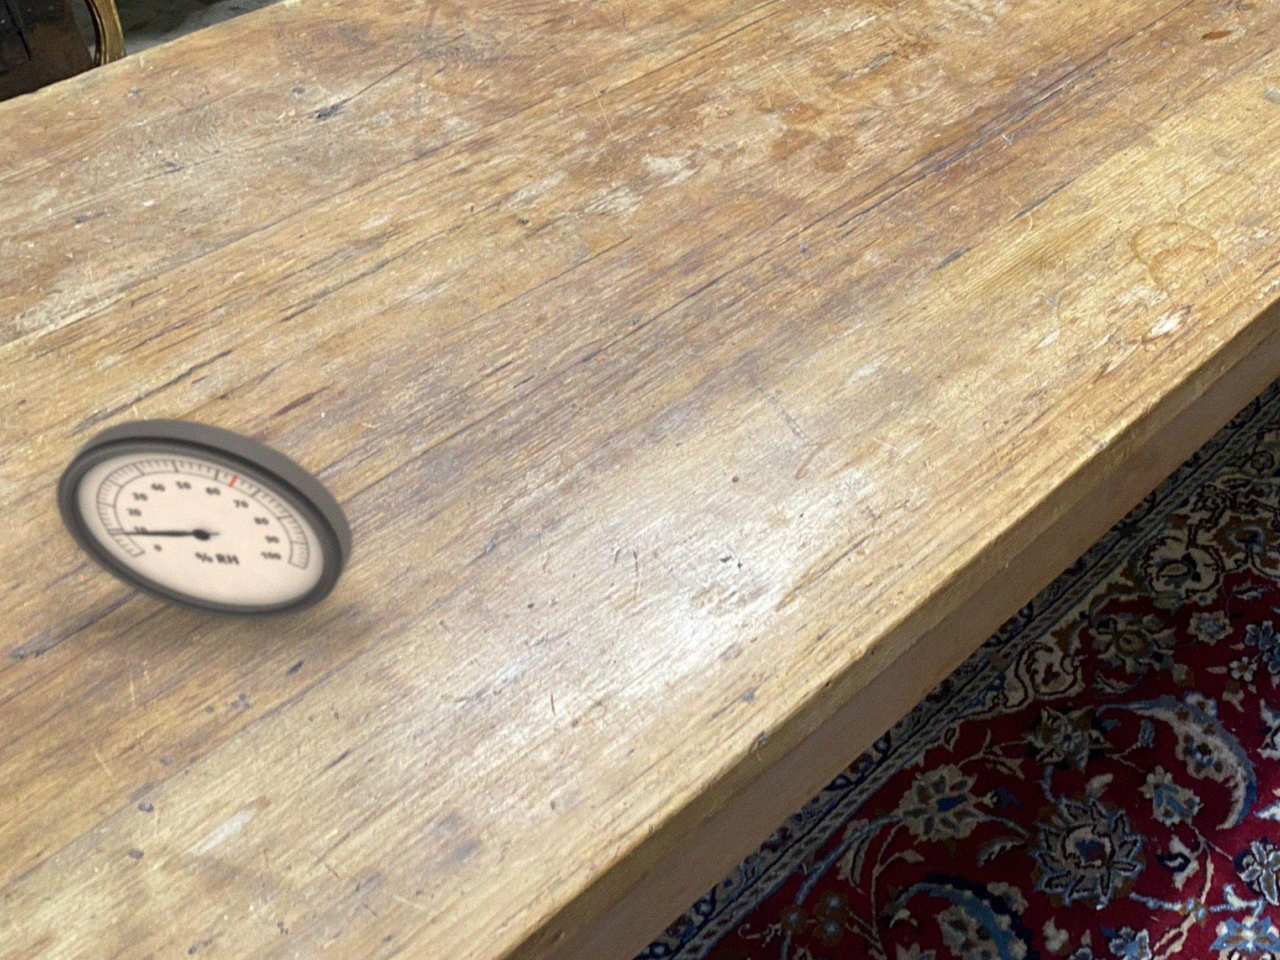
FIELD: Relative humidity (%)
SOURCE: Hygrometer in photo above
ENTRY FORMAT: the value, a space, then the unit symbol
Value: 10 %
